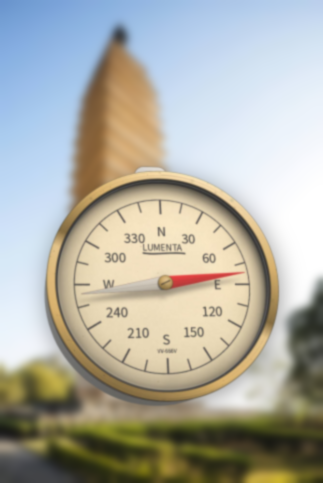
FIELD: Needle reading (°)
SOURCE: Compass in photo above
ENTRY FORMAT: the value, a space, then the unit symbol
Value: 82.5 °
